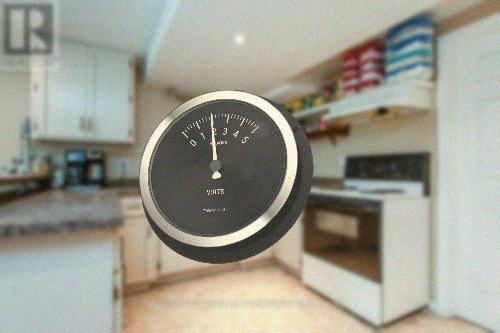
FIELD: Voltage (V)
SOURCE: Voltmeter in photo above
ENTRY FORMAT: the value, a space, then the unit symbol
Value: 2 V
